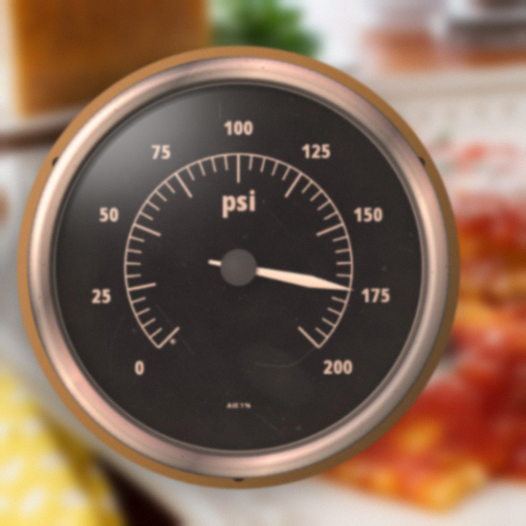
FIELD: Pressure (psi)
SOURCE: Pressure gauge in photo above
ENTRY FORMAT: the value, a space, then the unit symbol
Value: 175 psi
